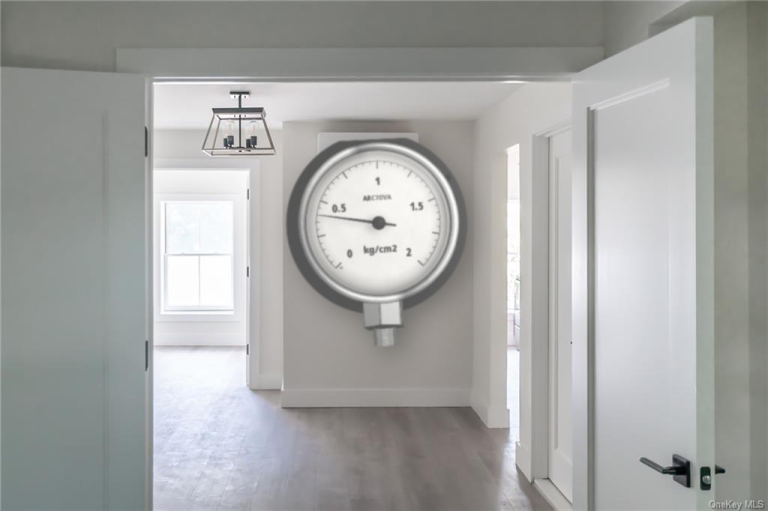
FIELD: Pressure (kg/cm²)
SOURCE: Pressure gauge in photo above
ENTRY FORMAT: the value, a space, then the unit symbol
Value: 0.4 kg/cm²
